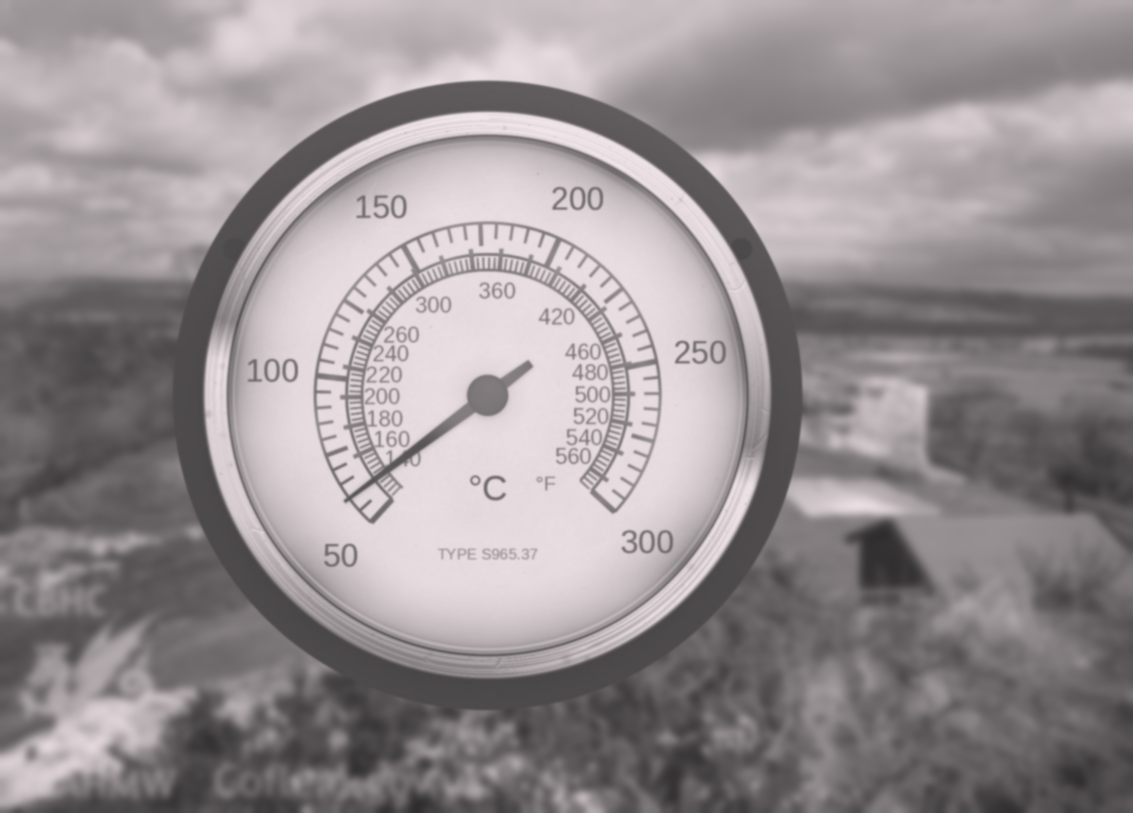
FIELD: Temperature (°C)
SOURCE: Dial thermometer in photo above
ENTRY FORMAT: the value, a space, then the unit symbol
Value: 60 °C
